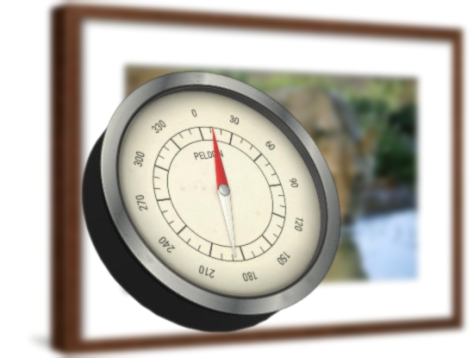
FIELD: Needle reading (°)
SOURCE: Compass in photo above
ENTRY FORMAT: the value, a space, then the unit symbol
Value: 10 °
